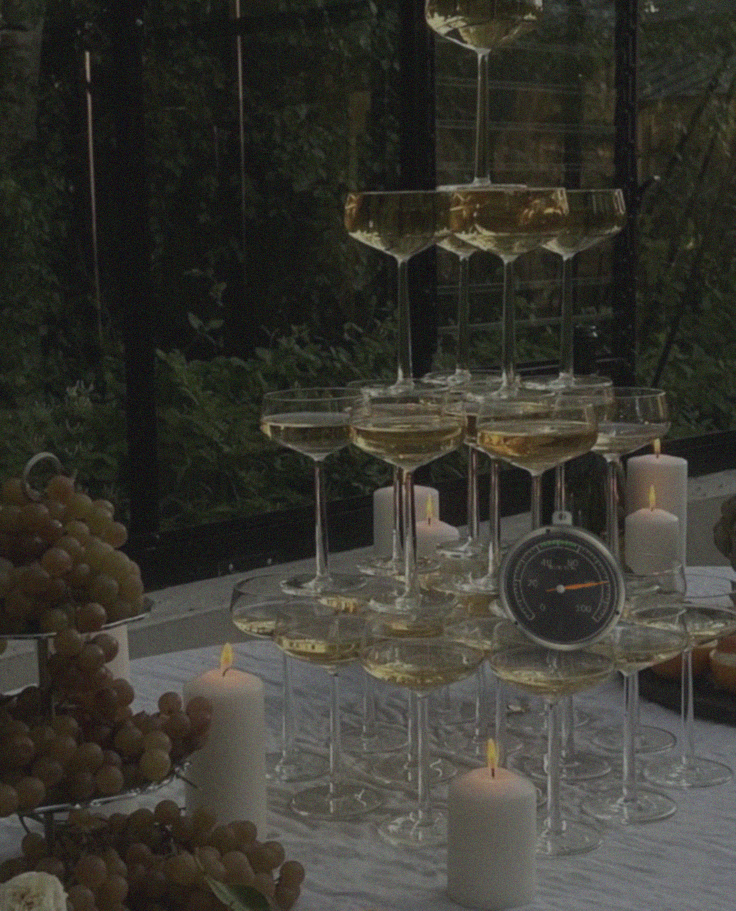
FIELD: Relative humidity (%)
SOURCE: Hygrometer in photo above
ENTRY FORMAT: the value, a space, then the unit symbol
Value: 80 %
